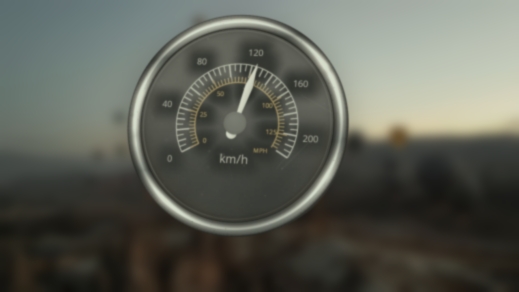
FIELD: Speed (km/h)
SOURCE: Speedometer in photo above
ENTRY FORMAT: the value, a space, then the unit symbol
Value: 125 km/h
